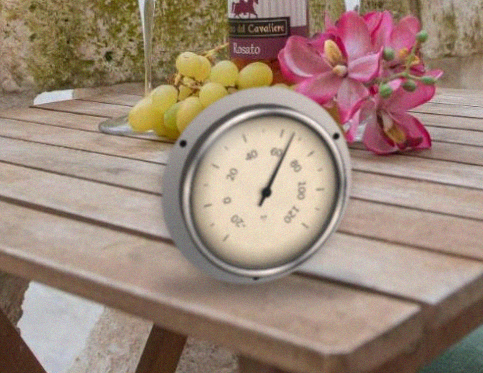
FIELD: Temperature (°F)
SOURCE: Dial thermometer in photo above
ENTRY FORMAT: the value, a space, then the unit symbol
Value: 65 °F
